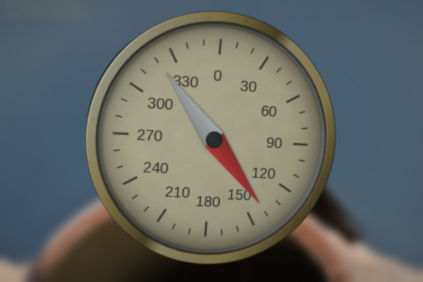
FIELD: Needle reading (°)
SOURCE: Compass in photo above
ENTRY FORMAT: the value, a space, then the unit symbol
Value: 140 °
